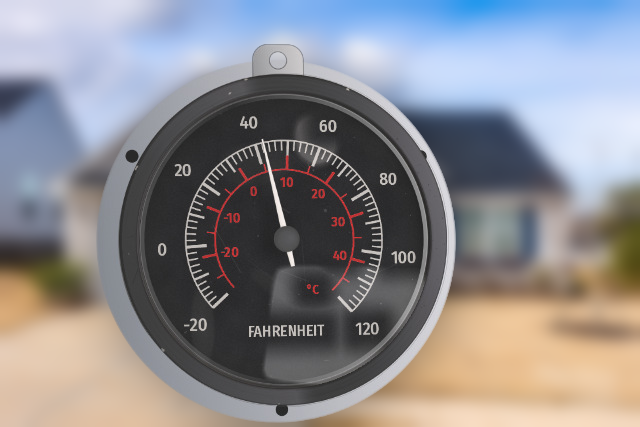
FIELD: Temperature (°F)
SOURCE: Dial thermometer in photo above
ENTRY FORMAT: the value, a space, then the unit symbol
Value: 42 °F
